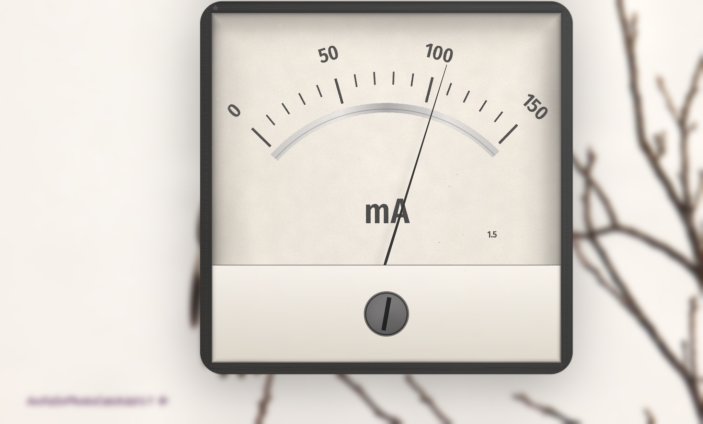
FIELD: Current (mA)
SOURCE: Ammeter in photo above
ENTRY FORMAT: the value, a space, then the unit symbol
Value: 105 mA
